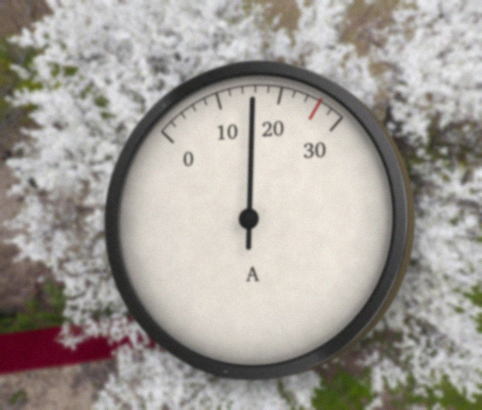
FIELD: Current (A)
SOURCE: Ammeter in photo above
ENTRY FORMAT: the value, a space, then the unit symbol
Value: 16 A
